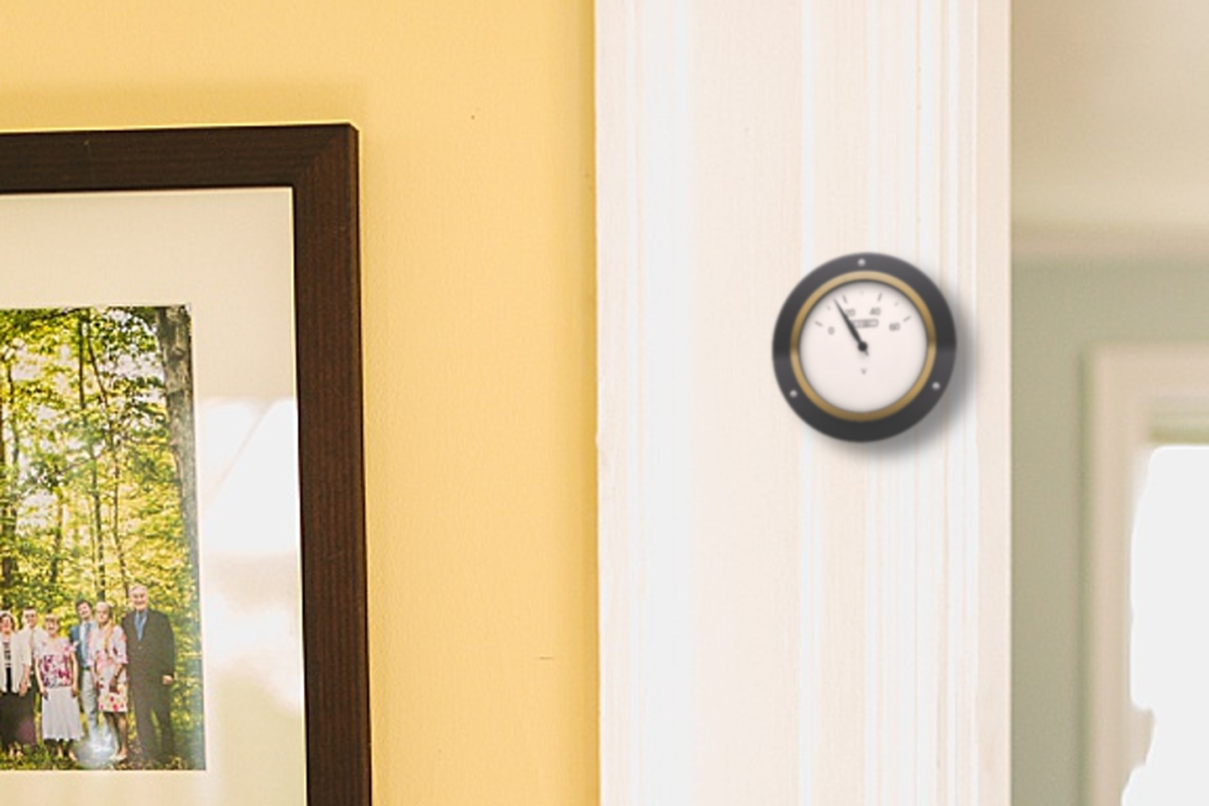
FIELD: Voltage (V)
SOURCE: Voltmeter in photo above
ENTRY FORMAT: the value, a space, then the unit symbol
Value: 15 V
